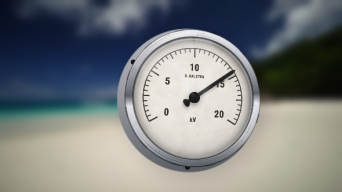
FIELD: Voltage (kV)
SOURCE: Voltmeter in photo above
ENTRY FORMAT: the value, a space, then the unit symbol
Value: 14.5 kV
